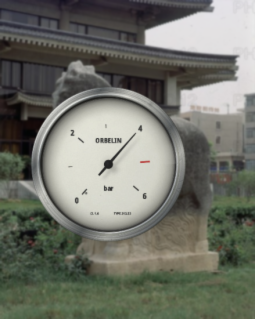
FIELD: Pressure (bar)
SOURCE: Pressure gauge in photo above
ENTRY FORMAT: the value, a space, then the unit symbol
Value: 4 bar
